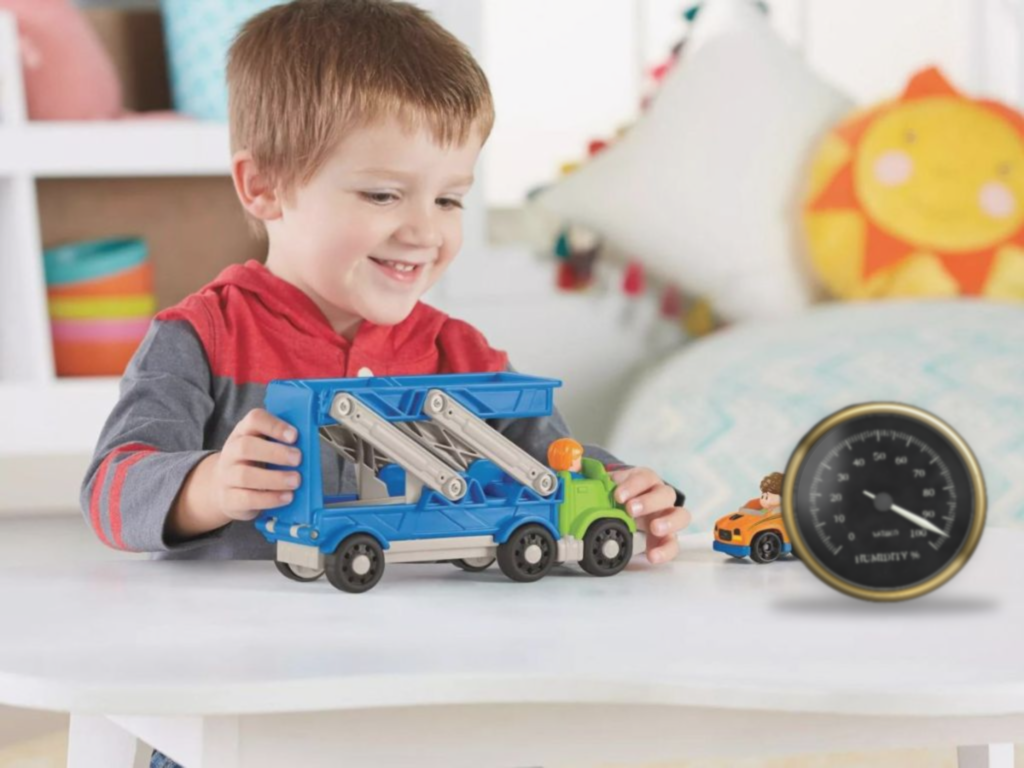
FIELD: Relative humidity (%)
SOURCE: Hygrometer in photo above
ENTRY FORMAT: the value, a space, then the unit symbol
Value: 95 %
